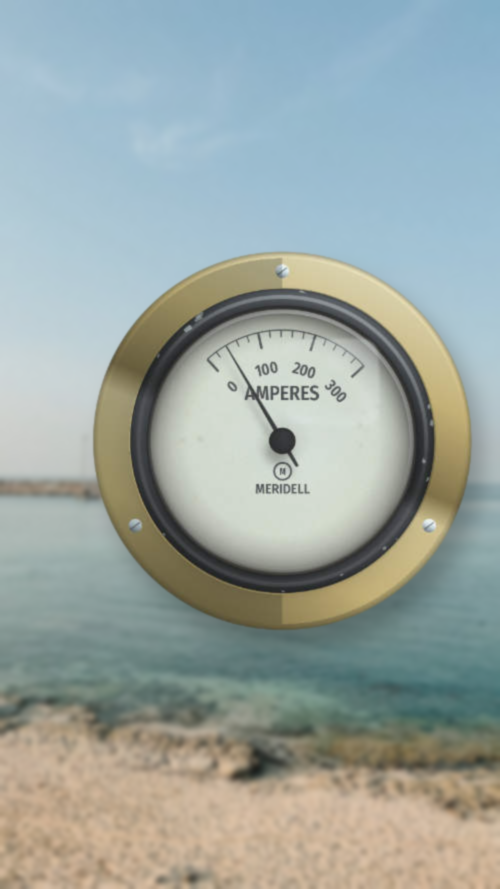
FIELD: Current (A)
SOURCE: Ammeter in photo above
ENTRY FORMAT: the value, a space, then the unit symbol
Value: 40 A
